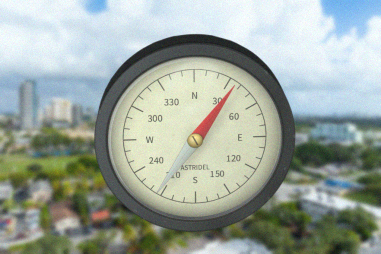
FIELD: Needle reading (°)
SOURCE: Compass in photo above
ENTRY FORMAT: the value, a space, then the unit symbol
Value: 35 °
